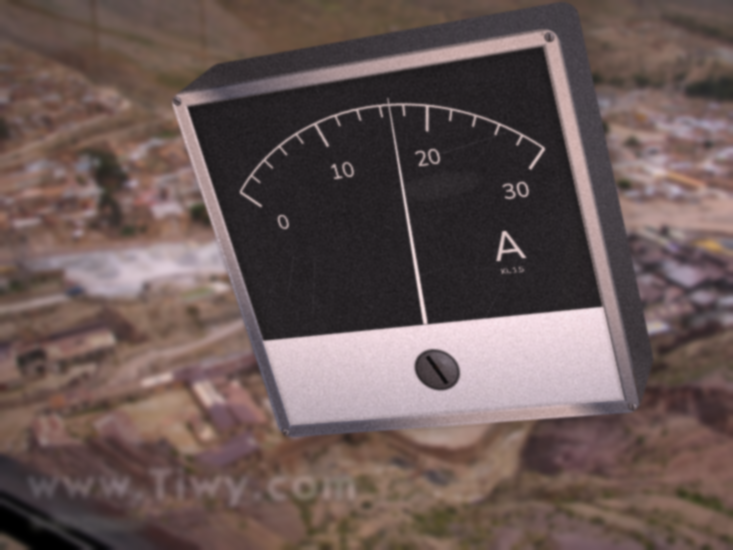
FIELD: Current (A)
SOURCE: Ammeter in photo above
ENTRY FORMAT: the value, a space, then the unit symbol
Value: 17 A
